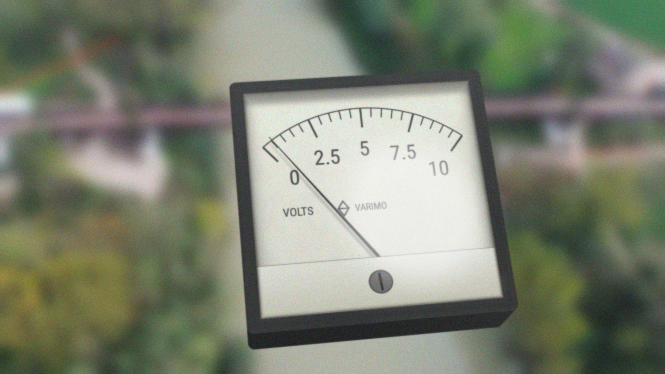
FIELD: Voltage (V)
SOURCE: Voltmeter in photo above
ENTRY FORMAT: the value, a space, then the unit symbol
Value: 0.5 V
